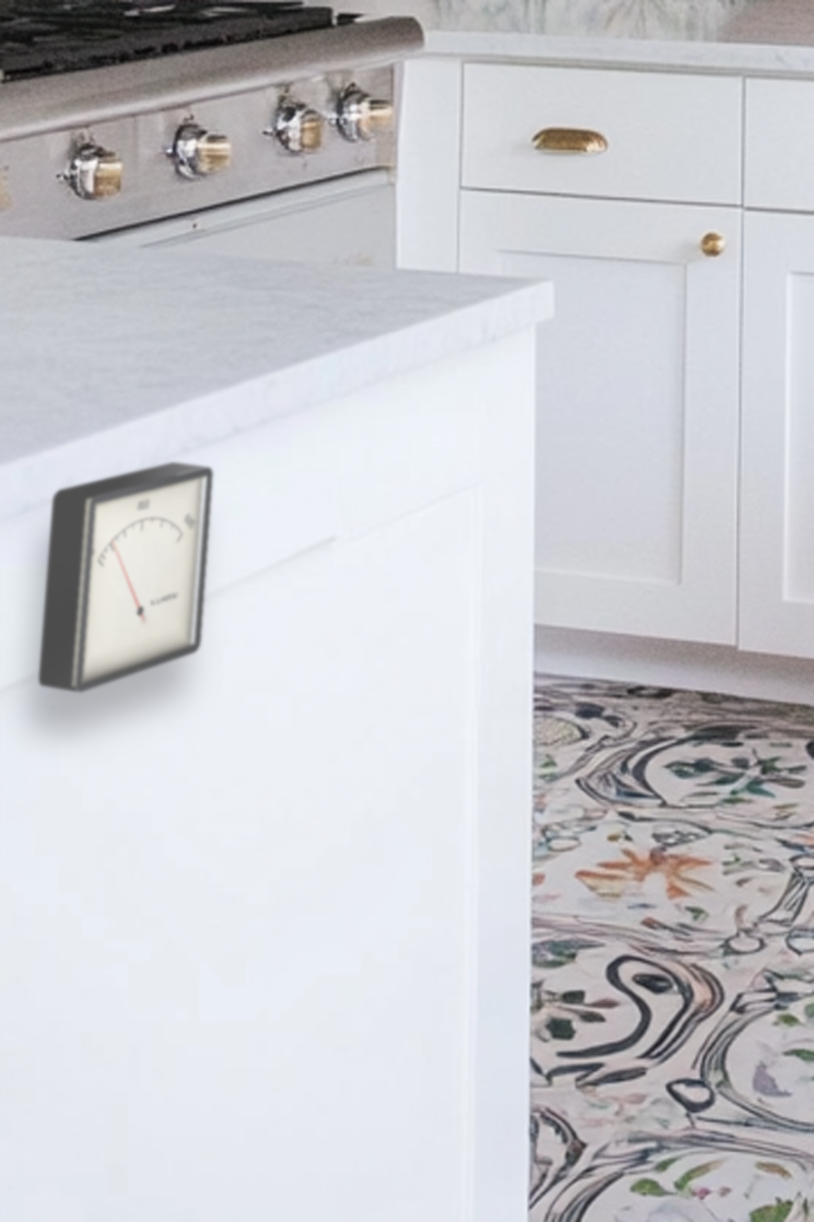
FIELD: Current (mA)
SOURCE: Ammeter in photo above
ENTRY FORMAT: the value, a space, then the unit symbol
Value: 200 mA
